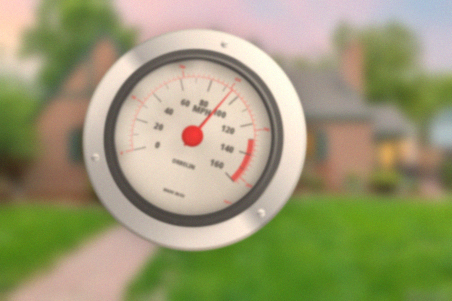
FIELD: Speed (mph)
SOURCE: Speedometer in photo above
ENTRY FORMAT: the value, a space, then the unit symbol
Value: 95 mph
